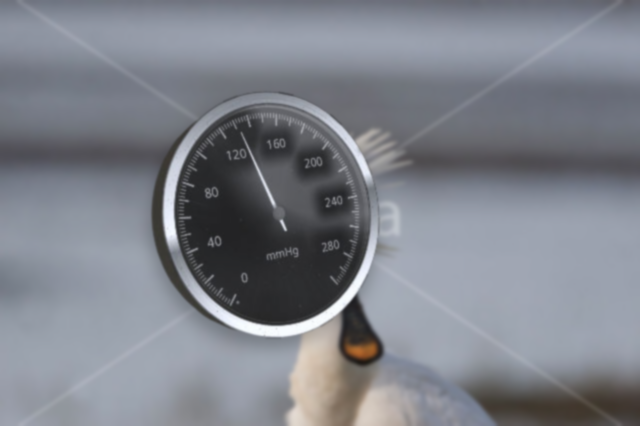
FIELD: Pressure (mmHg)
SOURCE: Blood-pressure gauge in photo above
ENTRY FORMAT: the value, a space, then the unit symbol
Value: 130 mmHg
